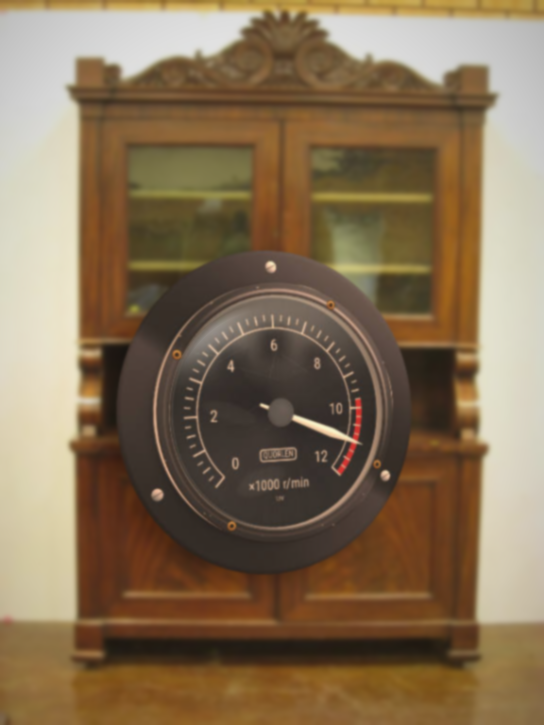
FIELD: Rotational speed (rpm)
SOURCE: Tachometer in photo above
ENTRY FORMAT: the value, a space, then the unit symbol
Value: 11000 rpm
